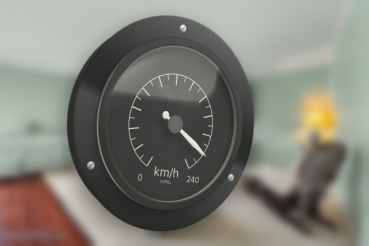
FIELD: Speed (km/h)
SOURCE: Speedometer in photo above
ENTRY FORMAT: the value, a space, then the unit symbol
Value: 220 km/h
